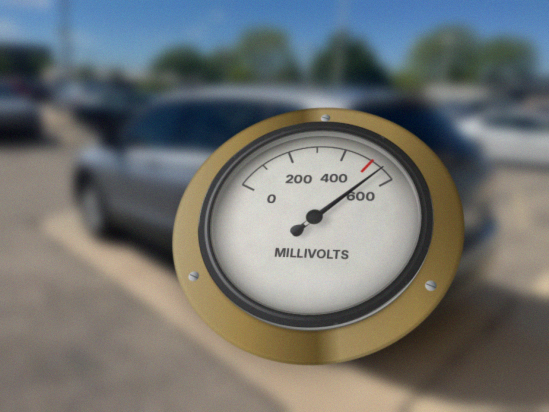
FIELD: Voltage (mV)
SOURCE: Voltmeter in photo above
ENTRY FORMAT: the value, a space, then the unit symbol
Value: 550 mV
